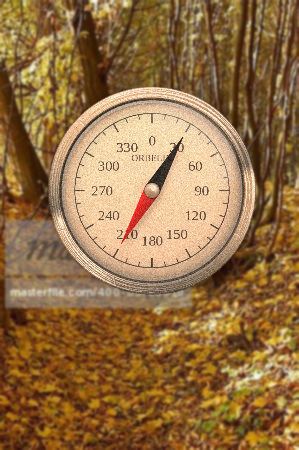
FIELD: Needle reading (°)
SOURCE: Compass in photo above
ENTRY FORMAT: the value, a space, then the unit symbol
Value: 210 °
